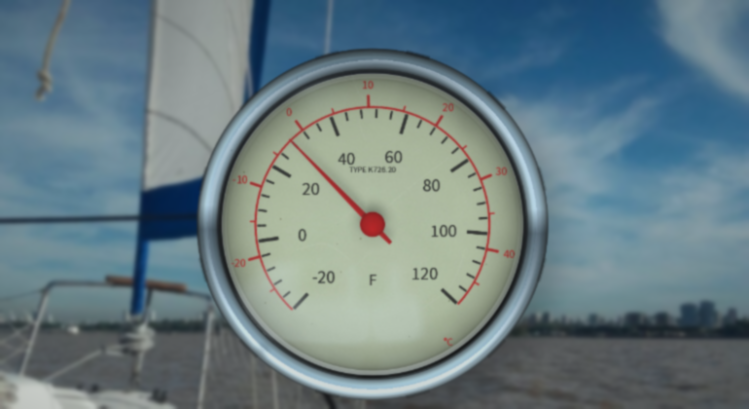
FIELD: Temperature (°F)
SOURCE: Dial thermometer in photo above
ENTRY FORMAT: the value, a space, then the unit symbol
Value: 28 °F
